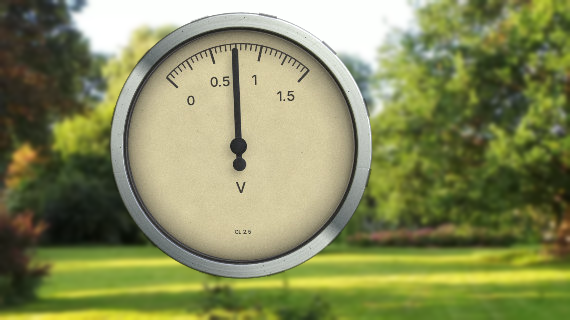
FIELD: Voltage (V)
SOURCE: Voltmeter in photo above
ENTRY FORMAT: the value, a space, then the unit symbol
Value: 0.75 V
